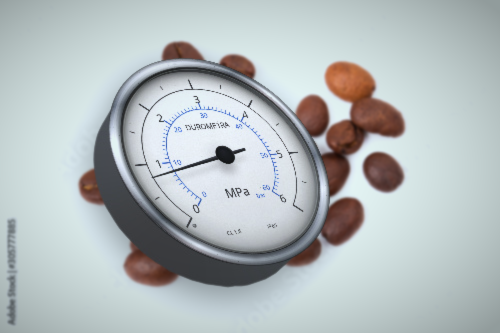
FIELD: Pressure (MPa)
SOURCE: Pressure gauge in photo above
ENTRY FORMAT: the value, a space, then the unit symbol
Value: 0.75 MPa
